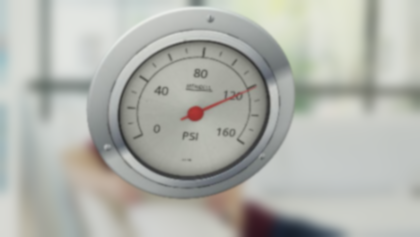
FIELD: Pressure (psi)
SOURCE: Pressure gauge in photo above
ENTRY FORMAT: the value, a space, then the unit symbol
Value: 120 psi
